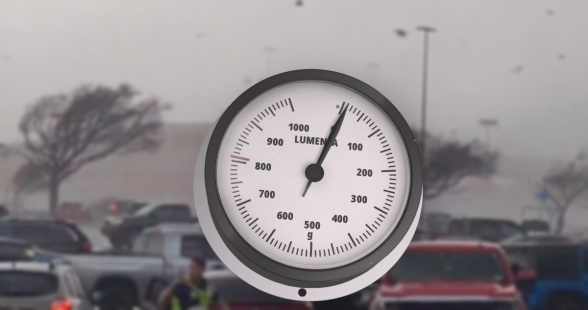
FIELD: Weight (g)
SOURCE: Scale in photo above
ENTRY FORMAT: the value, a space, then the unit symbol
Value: 10 g
